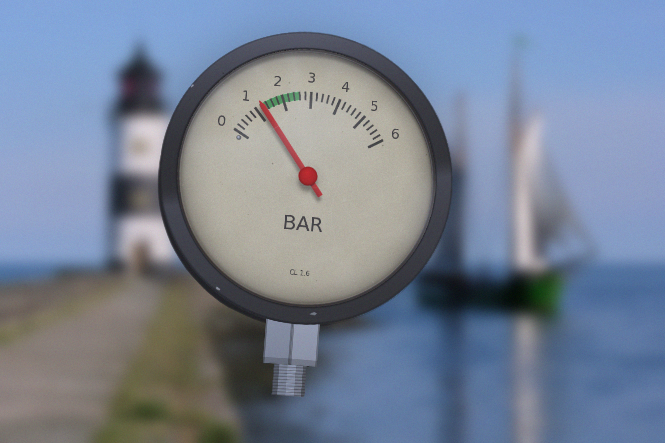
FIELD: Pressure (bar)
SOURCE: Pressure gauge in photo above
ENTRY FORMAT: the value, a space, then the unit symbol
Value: 1.2 bar
